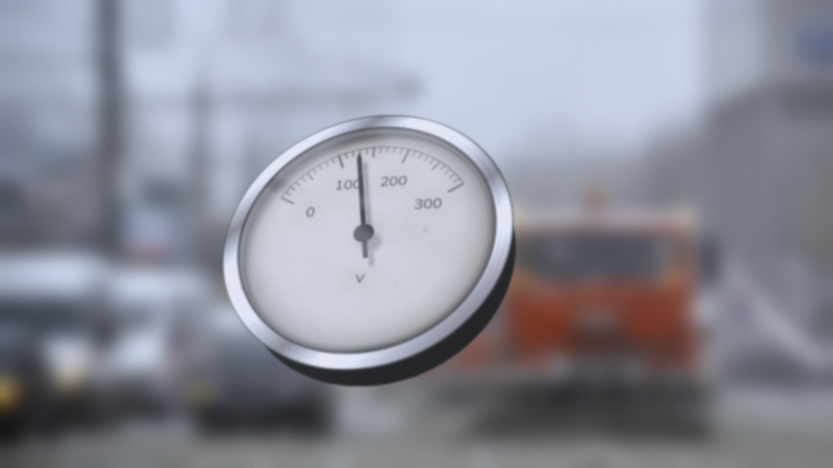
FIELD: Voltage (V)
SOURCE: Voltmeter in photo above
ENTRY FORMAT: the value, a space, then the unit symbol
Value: 130 V
